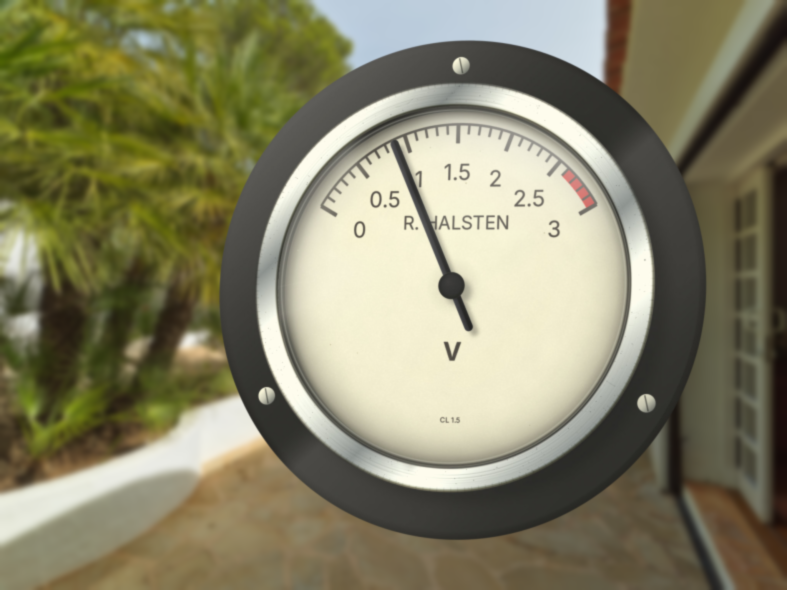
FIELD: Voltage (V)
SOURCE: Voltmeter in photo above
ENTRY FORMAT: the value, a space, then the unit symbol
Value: 0.9 V
